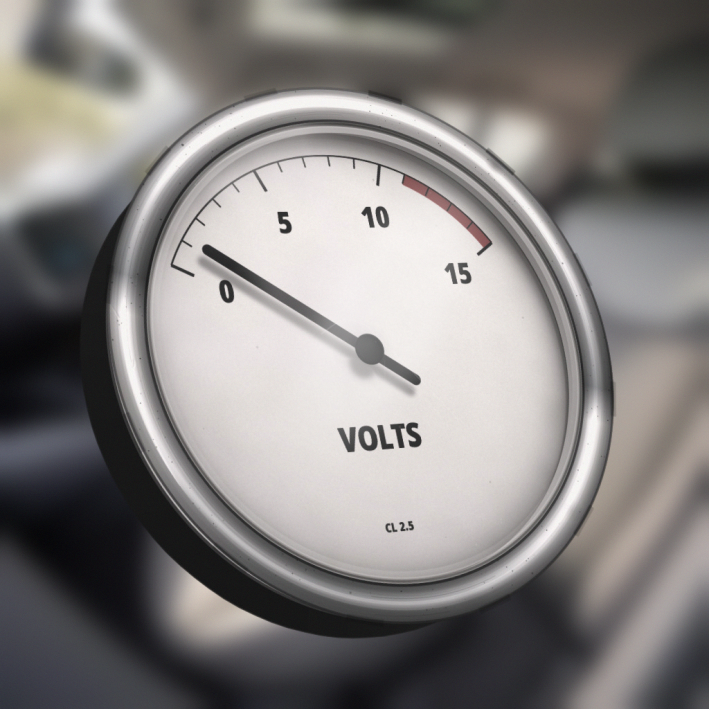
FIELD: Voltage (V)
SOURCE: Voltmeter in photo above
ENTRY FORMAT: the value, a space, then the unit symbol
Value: 1 V
